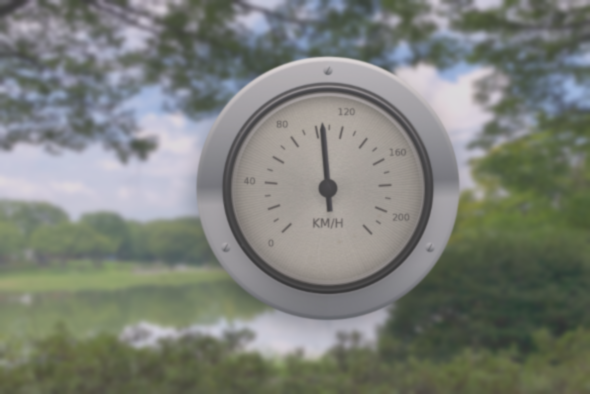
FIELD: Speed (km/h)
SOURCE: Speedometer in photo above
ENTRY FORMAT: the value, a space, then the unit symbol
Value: 105 km/h
